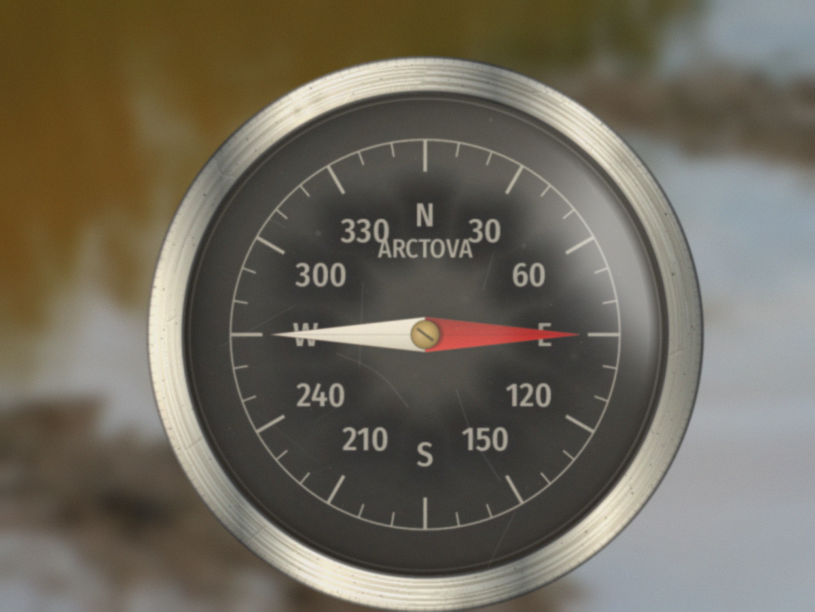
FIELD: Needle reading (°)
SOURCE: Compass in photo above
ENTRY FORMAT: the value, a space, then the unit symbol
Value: 90 °
